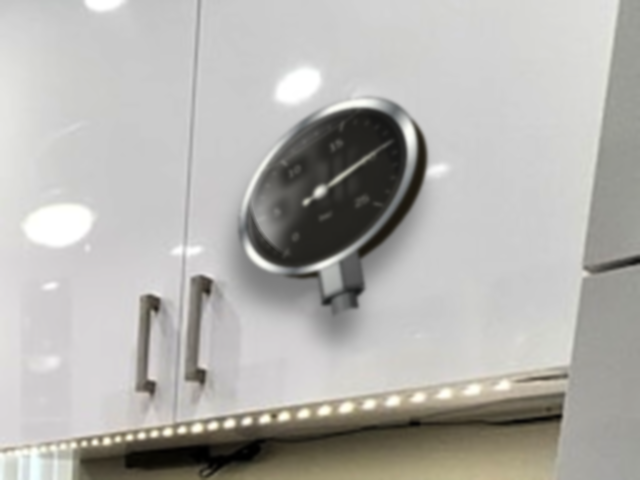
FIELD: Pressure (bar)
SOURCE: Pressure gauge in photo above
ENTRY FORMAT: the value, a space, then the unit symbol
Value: 20 bar
